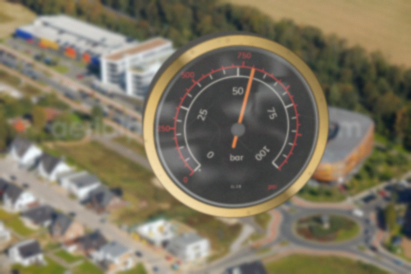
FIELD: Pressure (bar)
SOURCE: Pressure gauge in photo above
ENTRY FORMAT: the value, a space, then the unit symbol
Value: 55 bar
